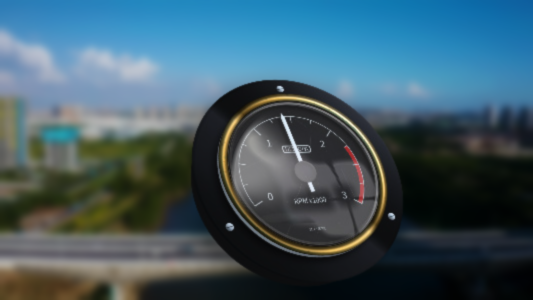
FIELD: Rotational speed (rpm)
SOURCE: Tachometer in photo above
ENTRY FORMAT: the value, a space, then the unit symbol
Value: 1375 rpm
